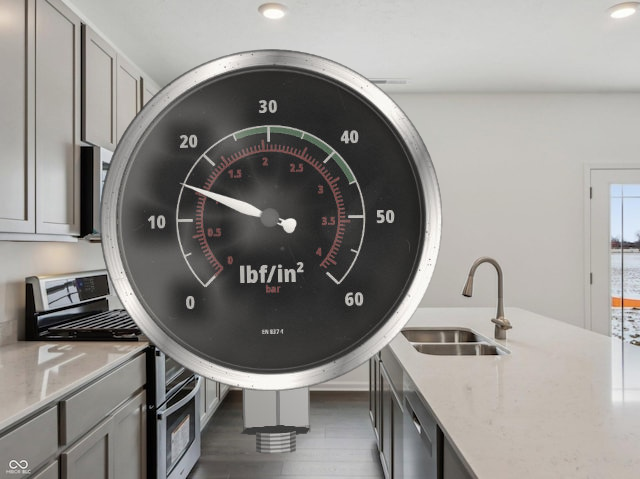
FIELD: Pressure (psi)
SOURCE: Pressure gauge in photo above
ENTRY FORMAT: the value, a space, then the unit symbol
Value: 15 psi
